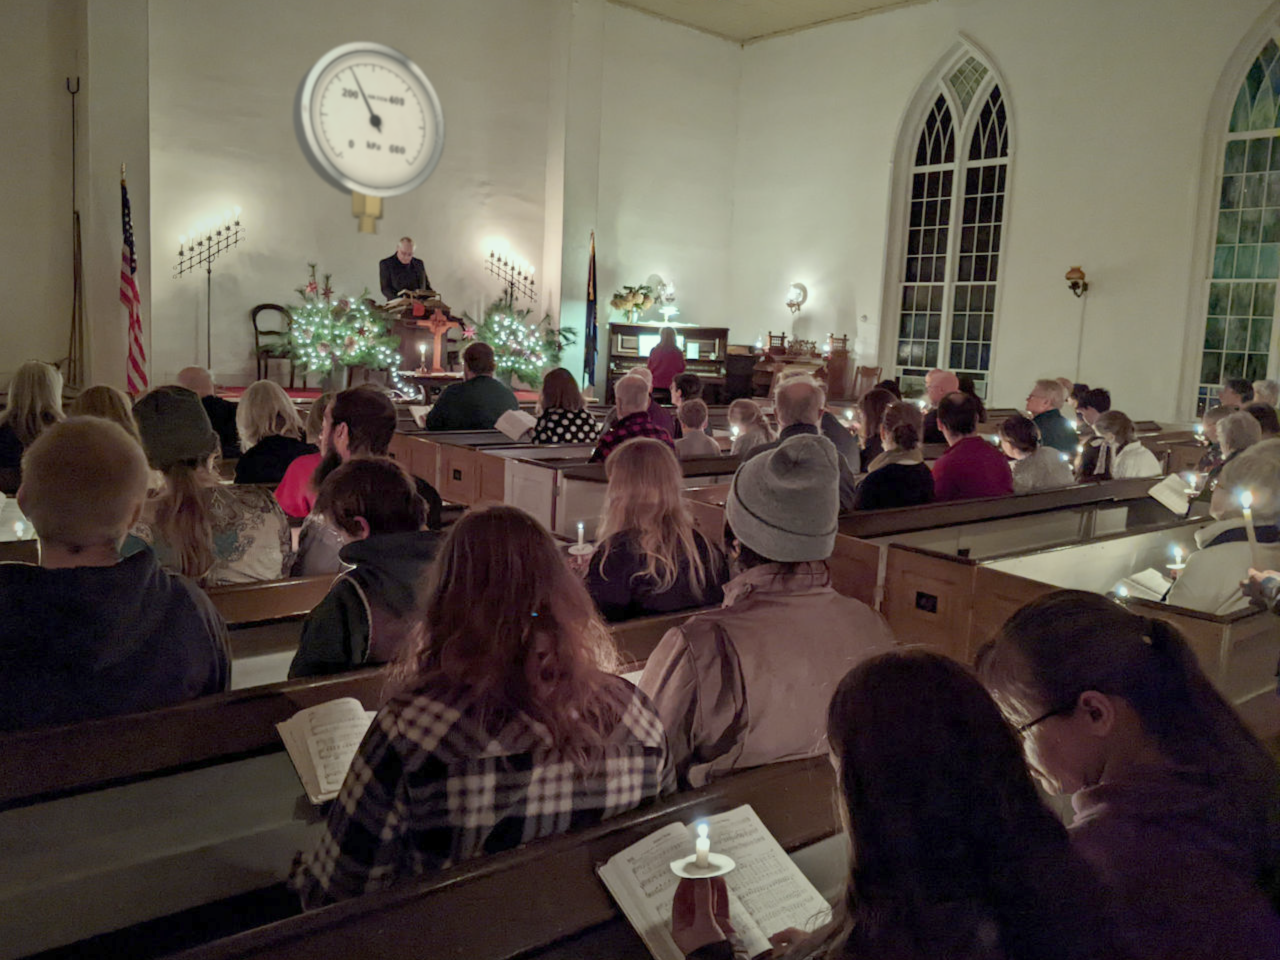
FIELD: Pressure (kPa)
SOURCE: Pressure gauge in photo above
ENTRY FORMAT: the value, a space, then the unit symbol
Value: 240 kPa
